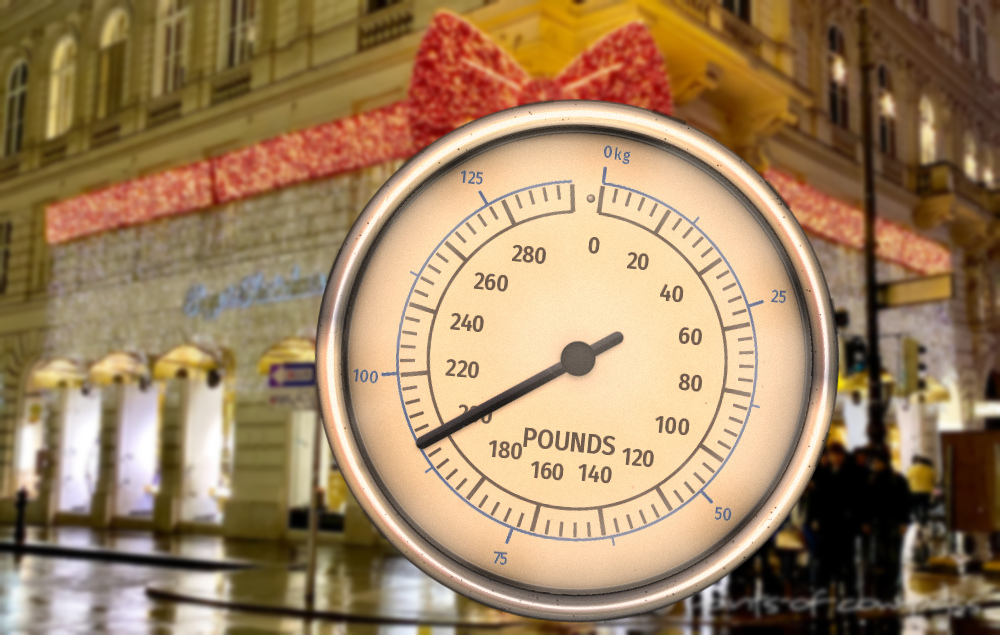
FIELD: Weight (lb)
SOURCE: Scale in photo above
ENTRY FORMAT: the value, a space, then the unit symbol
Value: 200 lb
